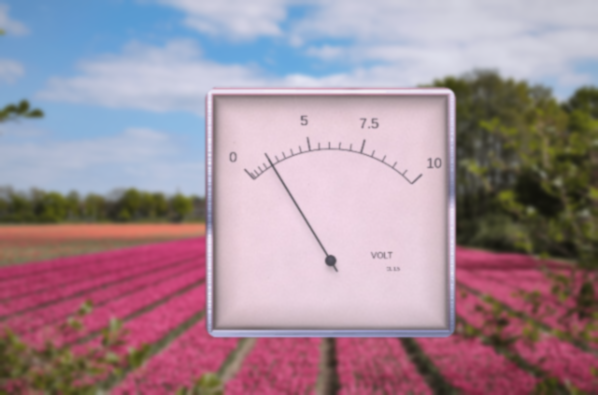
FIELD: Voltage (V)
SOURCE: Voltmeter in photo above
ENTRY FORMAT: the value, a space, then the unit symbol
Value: 2.5 V
